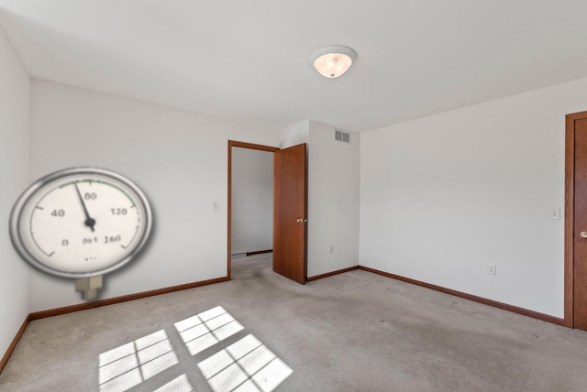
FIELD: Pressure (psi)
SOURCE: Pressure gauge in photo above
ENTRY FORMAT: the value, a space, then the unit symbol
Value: 70 psi
